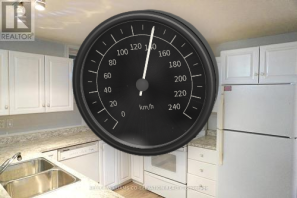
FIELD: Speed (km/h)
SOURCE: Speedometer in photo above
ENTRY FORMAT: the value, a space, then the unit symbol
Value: 140 km/h
